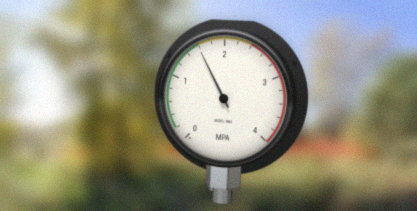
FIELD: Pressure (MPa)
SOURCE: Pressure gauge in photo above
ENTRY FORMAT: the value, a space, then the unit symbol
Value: 1.6 MPa
